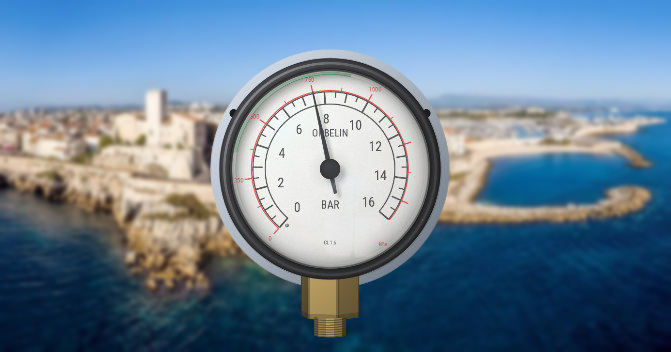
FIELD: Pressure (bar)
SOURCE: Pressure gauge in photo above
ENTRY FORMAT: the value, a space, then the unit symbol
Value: 7.5 bar
